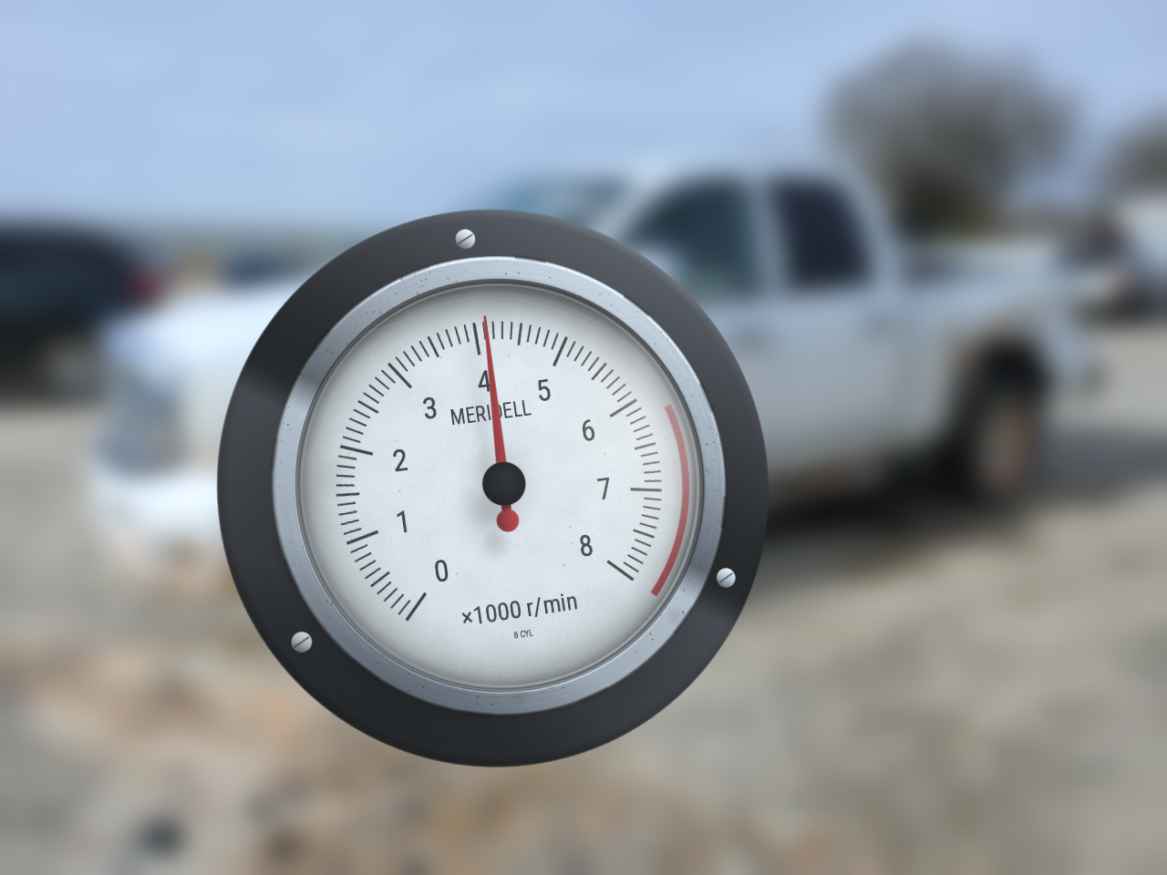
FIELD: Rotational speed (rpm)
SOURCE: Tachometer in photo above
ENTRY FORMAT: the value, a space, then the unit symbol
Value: 4100 rpm
